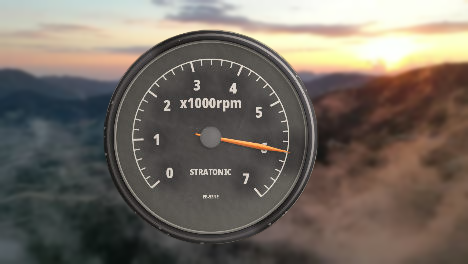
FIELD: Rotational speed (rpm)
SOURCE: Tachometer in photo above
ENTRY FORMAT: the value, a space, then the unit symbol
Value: 6000 rpm
